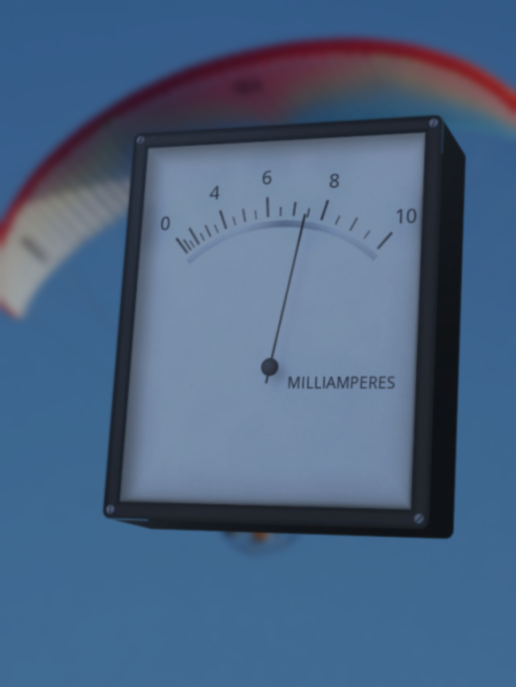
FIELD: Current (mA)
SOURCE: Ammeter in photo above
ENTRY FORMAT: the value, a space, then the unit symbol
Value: 7.5 mA
